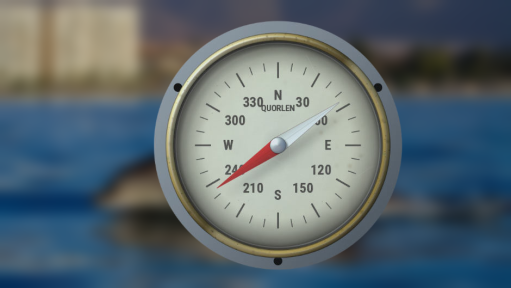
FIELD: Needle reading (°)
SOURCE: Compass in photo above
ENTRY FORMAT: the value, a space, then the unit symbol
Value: 235 °
